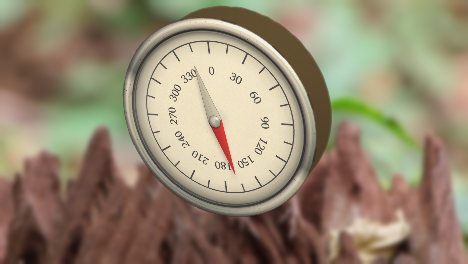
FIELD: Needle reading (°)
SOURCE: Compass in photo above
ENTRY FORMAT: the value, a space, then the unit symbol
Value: 165 °
